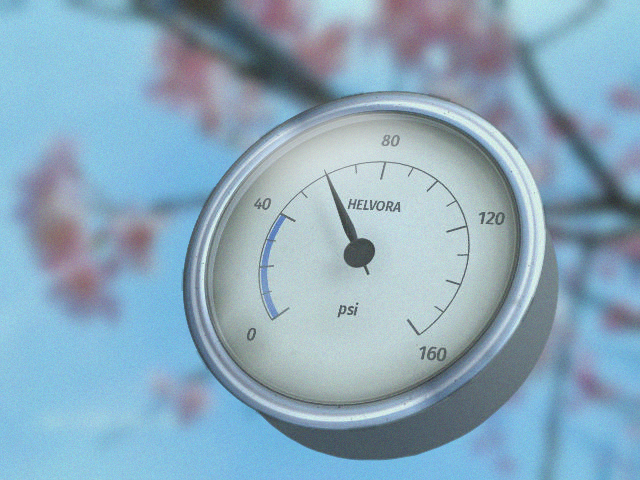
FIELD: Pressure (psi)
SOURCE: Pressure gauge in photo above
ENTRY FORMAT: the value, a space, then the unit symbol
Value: 60 psi
